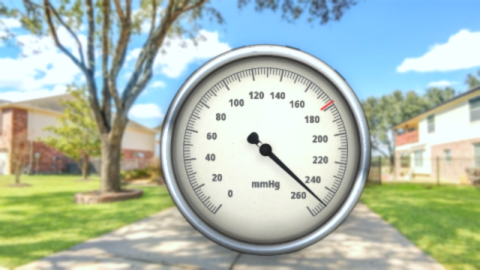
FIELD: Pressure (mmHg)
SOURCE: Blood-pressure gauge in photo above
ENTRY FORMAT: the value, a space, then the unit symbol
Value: 250 mmHg
